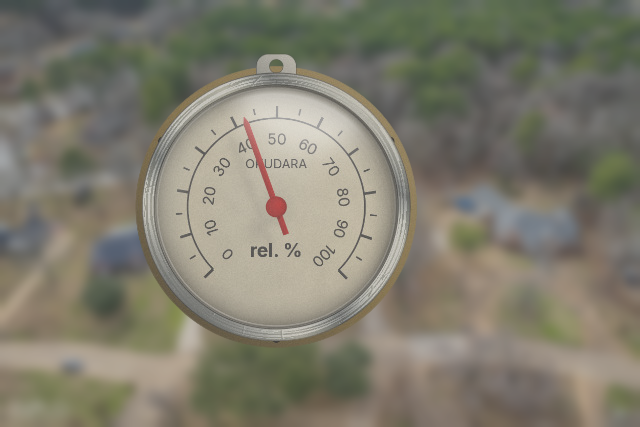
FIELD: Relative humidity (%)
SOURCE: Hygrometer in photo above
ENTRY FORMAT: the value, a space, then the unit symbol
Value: 42.5 %
